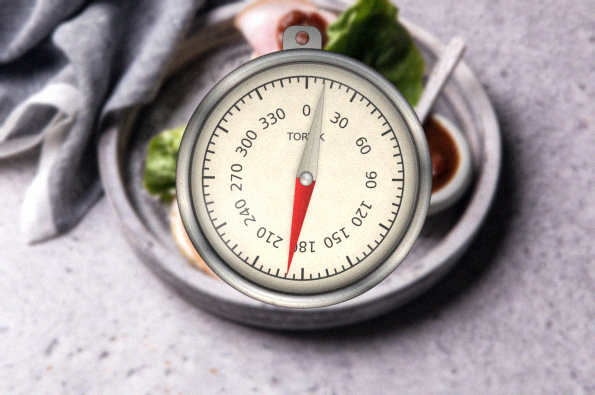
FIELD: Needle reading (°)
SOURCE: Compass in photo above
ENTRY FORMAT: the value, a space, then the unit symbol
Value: 190 °
